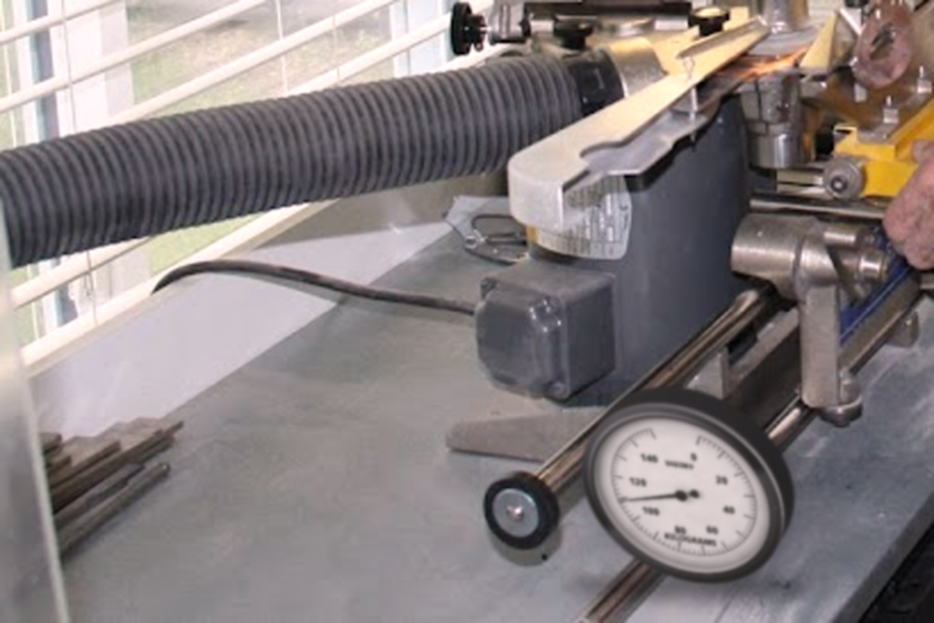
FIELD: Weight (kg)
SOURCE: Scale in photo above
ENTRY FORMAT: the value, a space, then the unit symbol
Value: 110 kg
